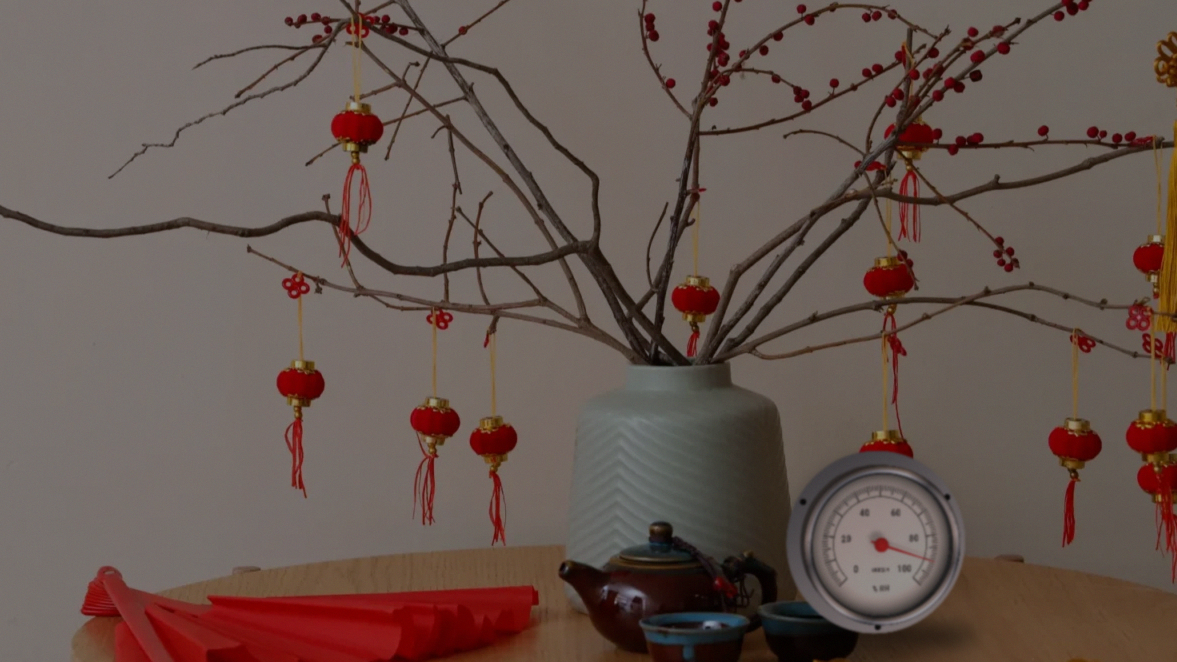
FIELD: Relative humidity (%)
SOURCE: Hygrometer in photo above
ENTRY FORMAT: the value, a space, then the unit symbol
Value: 90 %
